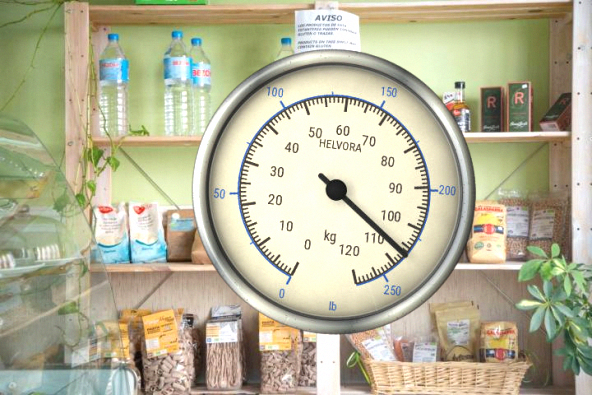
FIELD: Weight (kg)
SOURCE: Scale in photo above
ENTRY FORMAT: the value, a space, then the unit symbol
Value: 107 kg
